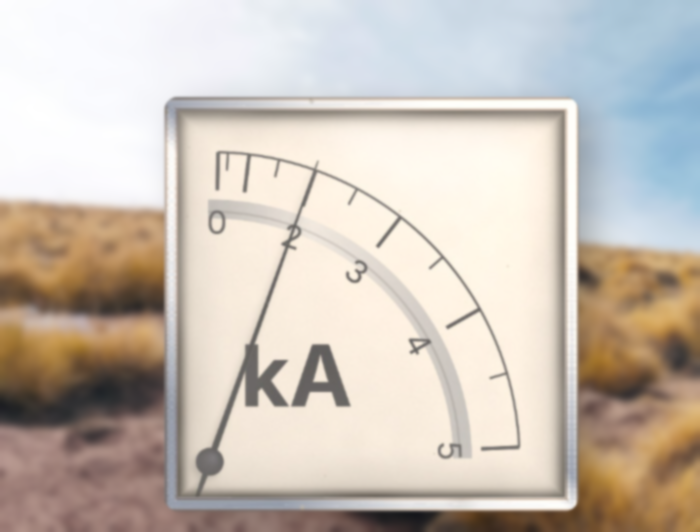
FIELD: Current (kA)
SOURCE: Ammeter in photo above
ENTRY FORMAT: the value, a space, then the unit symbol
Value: 2 kA
